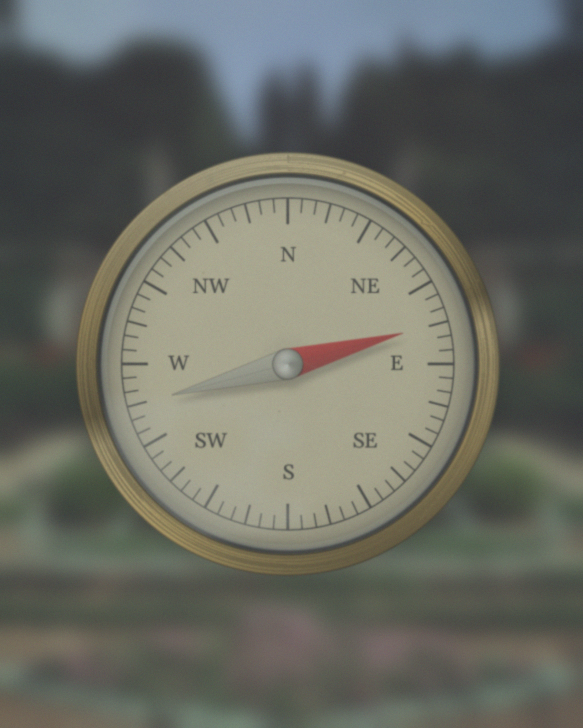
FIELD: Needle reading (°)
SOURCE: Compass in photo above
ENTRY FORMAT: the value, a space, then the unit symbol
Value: 75 °
